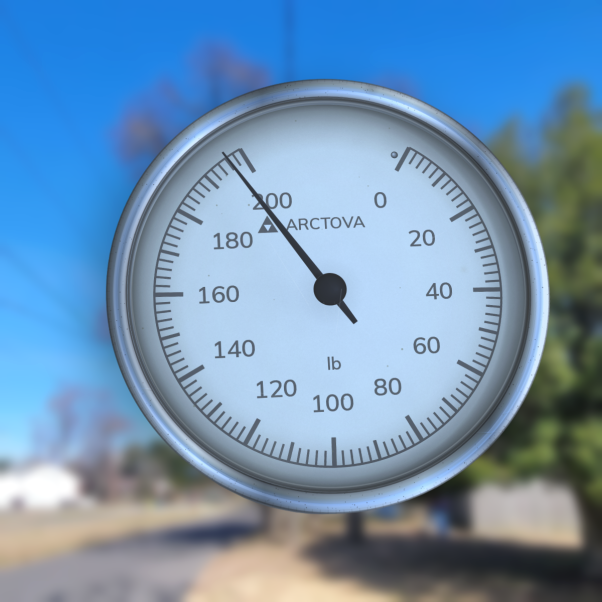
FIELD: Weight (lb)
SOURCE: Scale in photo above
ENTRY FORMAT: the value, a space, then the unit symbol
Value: 196 lb
